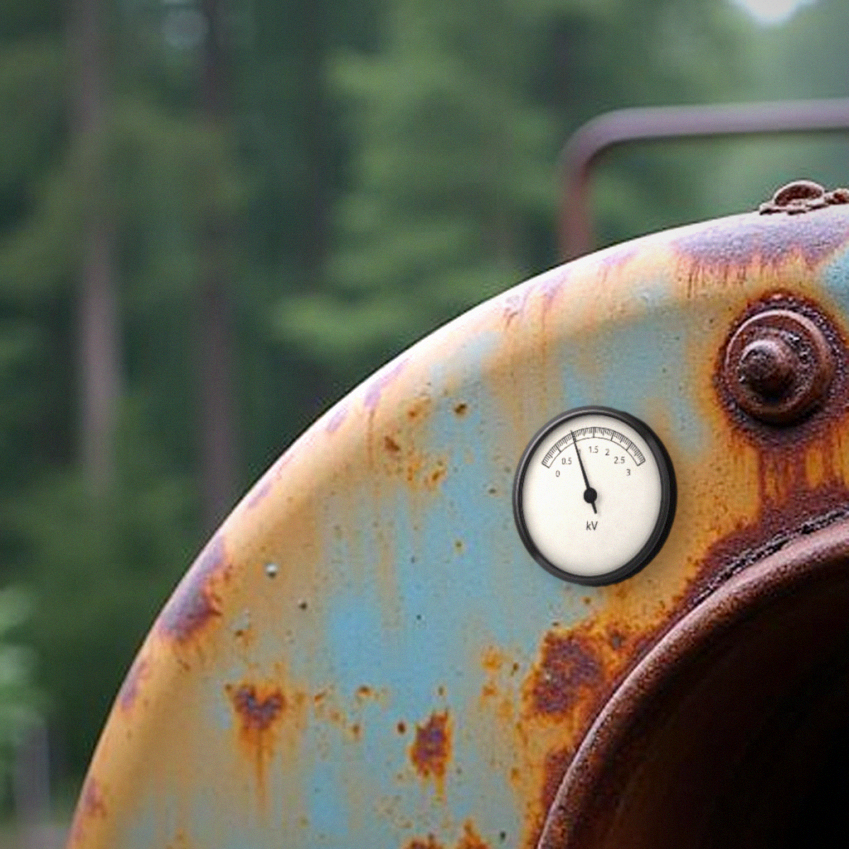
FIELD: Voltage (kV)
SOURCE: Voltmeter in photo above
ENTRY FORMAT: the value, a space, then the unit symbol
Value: 1 kV
